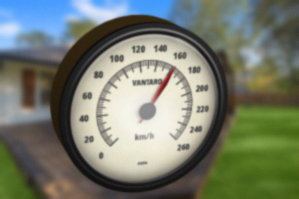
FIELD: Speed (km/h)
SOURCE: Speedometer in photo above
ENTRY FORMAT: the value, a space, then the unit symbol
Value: 160 km/h
